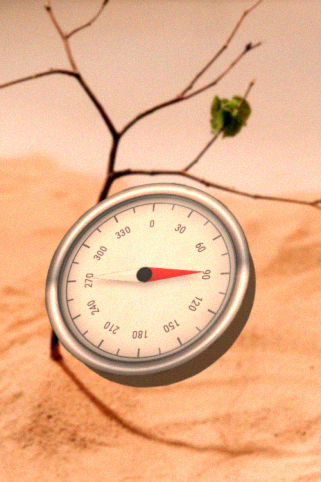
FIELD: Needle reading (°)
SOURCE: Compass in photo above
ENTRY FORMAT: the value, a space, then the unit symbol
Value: 90 °
